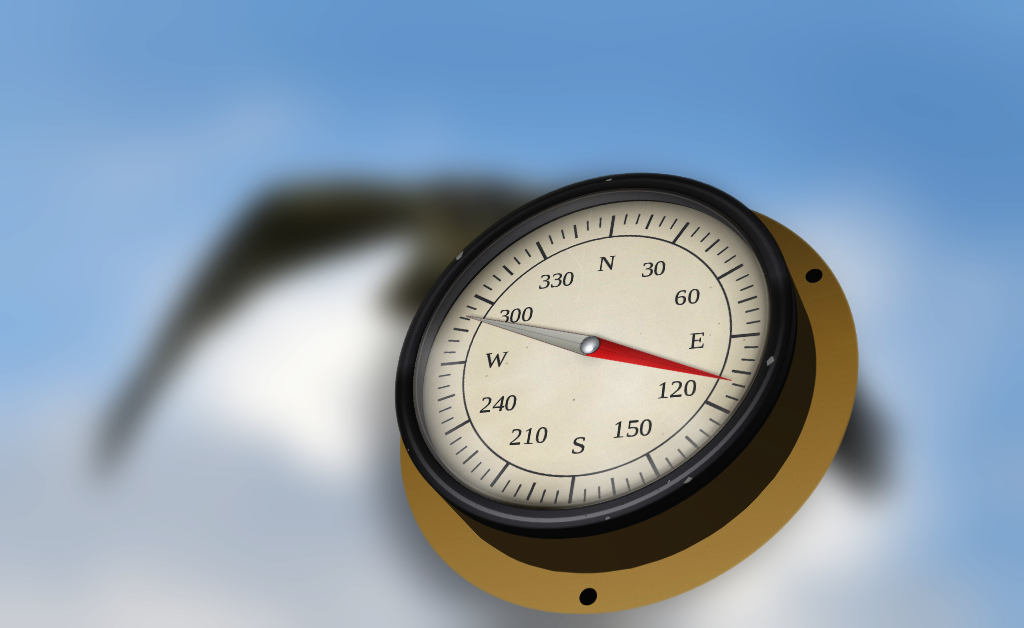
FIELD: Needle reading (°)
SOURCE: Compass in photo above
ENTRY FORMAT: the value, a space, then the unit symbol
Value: 110 °
